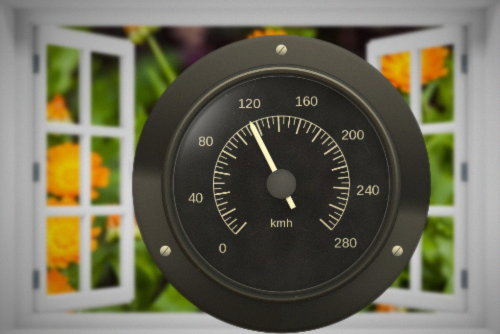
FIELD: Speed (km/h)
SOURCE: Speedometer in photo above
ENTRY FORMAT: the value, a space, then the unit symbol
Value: 115 km/h
